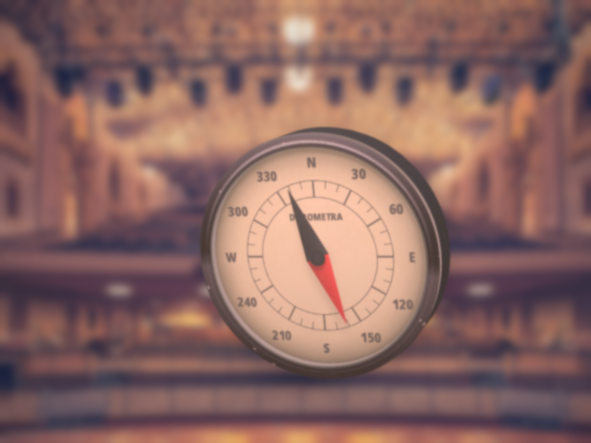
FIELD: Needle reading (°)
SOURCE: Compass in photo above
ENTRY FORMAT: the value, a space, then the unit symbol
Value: 160 °
